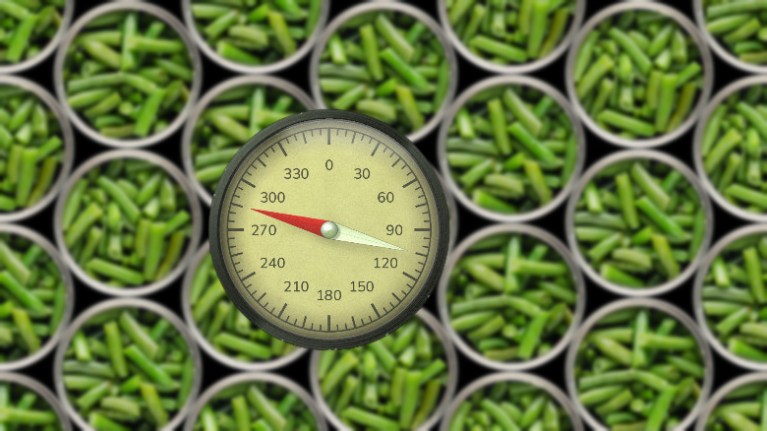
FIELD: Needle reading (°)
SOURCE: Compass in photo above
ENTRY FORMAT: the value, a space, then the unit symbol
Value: 285 °
